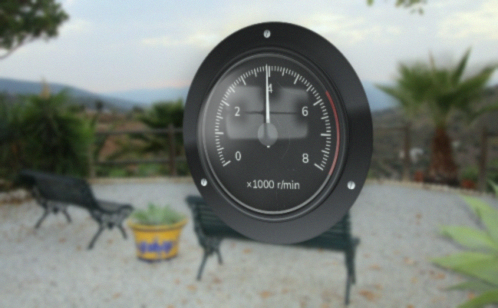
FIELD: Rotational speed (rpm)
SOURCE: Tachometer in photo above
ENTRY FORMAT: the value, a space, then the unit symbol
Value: 4000 rpm
